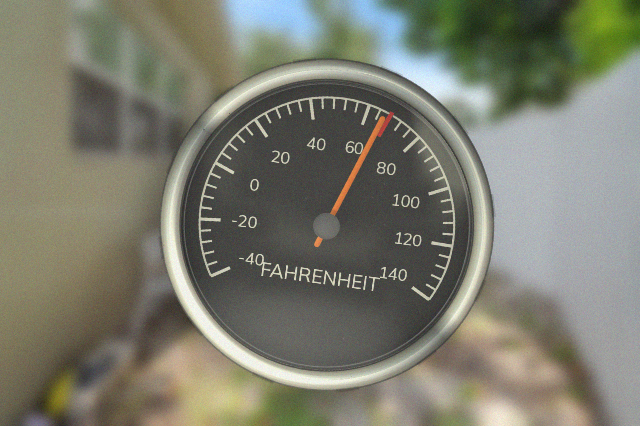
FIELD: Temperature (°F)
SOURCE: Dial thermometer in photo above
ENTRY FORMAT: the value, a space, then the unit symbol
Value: 66 °F
